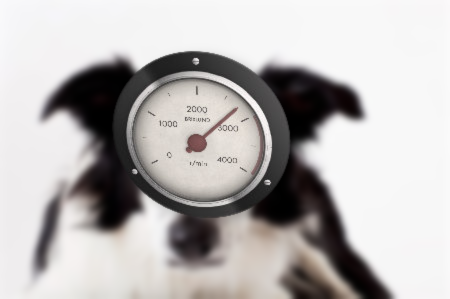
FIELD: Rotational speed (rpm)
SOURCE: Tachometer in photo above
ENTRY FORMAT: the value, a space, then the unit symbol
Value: 2750 rpm
